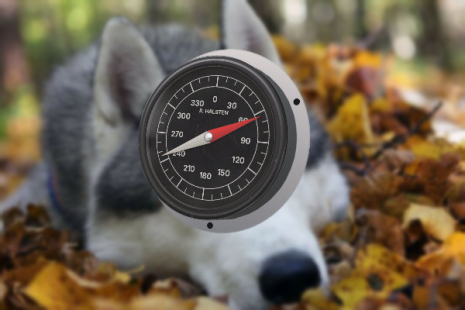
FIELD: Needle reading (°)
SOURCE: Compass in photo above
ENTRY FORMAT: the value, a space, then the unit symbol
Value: 65 °
